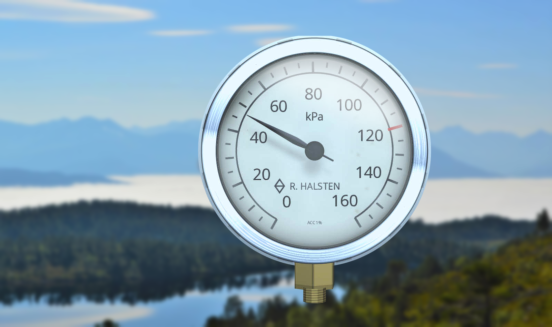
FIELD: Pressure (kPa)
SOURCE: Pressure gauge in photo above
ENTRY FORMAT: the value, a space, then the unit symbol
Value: 47.5 kPa
